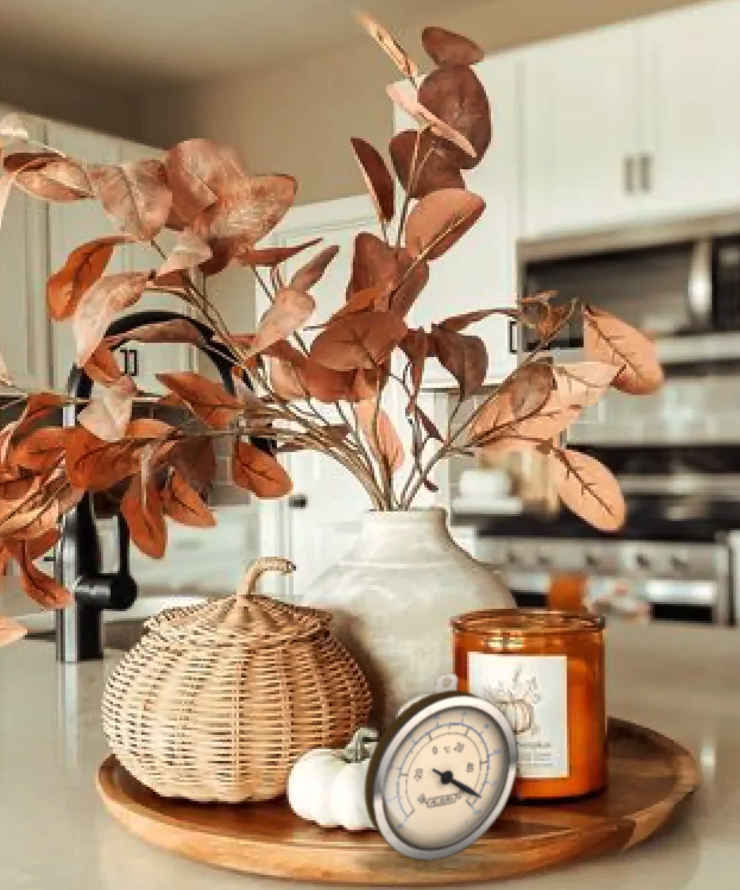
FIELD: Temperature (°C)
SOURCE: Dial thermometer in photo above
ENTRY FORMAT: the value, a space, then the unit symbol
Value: 55 °C
